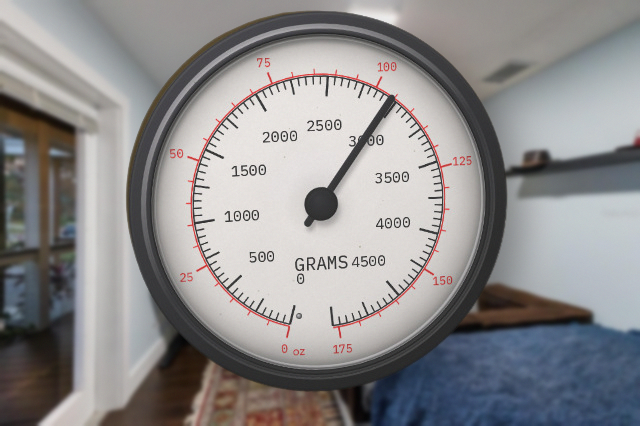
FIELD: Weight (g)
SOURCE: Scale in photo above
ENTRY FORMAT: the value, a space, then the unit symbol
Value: 2950 g
